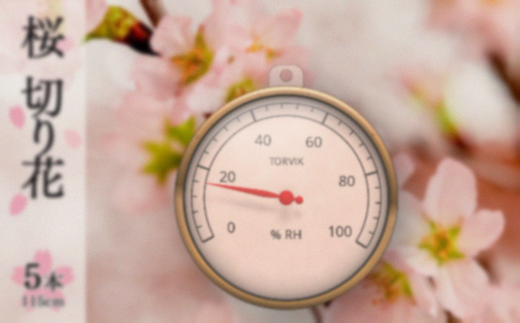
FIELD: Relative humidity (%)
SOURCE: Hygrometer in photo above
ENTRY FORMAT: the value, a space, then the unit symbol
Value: 16 %
